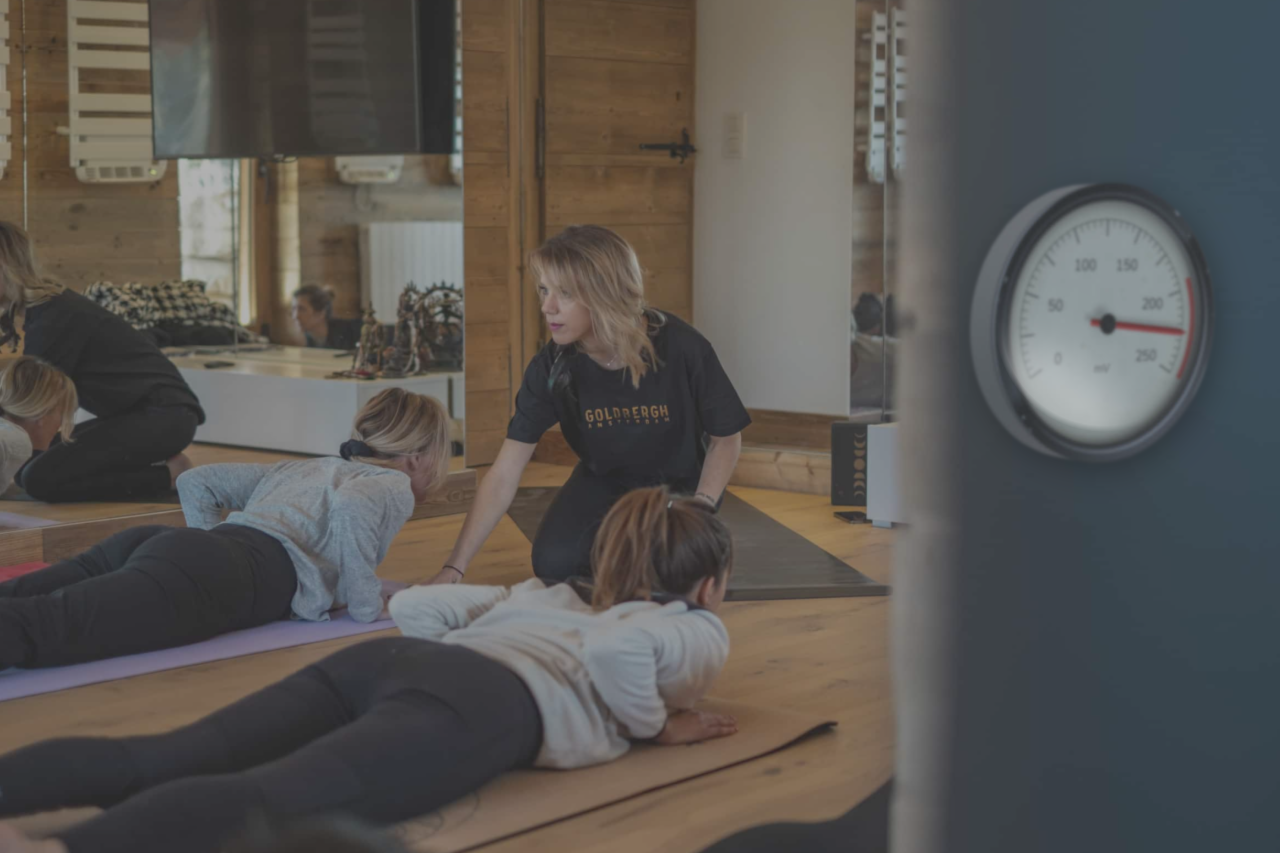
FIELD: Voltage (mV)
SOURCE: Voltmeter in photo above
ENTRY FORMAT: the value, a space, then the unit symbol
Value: 225 mV
